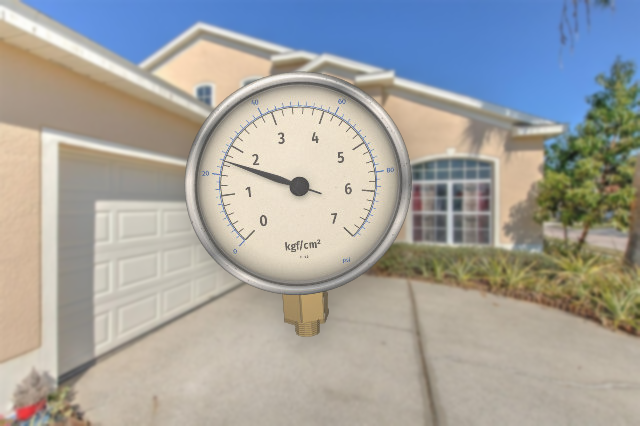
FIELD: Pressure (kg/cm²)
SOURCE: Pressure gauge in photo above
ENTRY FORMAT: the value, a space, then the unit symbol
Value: 1.7 kg/cm²
